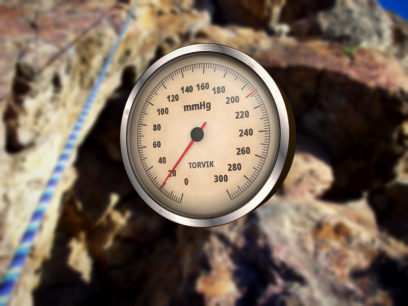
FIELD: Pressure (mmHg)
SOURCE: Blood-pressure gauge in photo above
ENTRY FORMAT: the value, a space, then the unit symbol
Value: 20 mmHg
